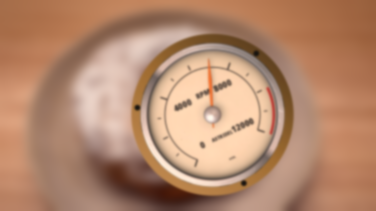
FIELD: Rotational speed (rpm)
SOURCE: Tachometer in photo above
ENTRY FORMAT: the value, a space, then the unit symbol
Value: 7000 rpm
